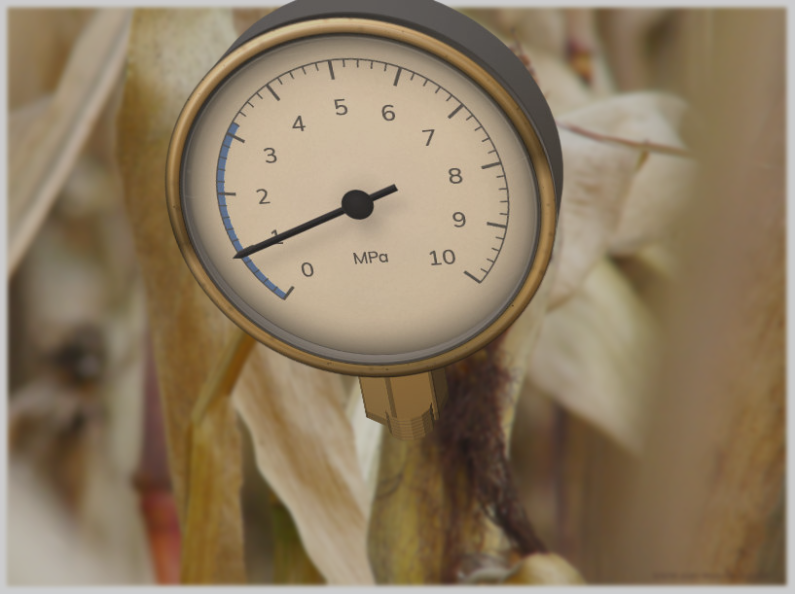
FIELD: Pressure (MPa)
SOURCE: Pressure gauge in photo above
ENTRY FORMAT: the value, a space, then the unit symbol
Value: 1 MPa
